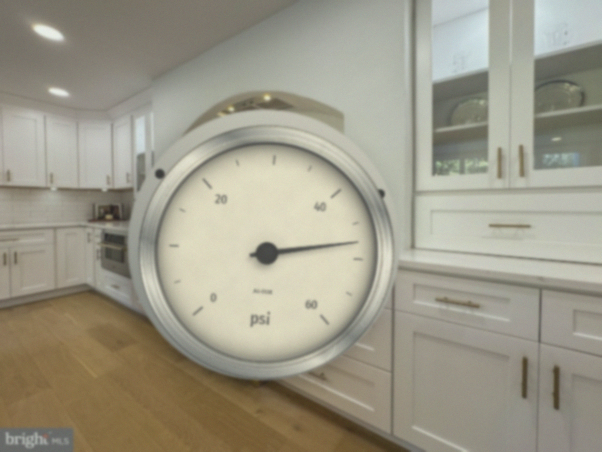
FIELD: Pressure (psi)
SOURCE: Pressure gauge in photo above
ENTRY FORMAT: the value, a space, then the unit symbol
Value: 47.5 psi
